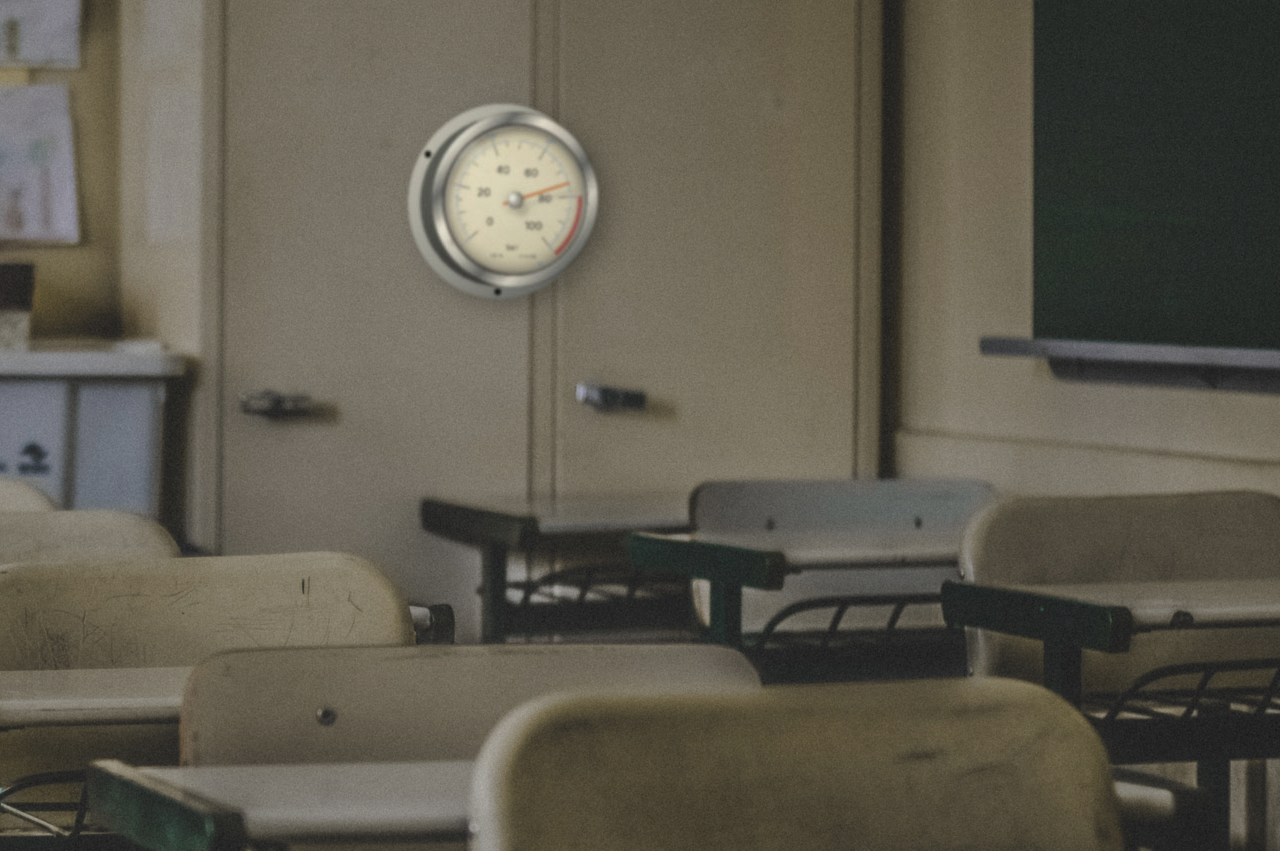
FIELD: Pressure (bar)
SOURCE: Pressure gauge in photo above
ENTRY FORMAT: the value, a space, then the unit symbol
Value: 75 bar
